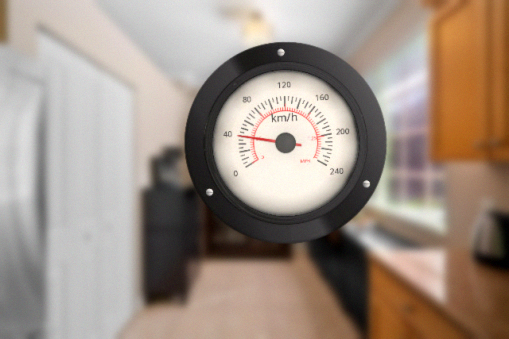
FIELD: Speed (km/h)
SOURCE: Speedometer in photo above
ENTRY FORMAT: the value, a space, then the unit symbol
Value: 40 km/h
